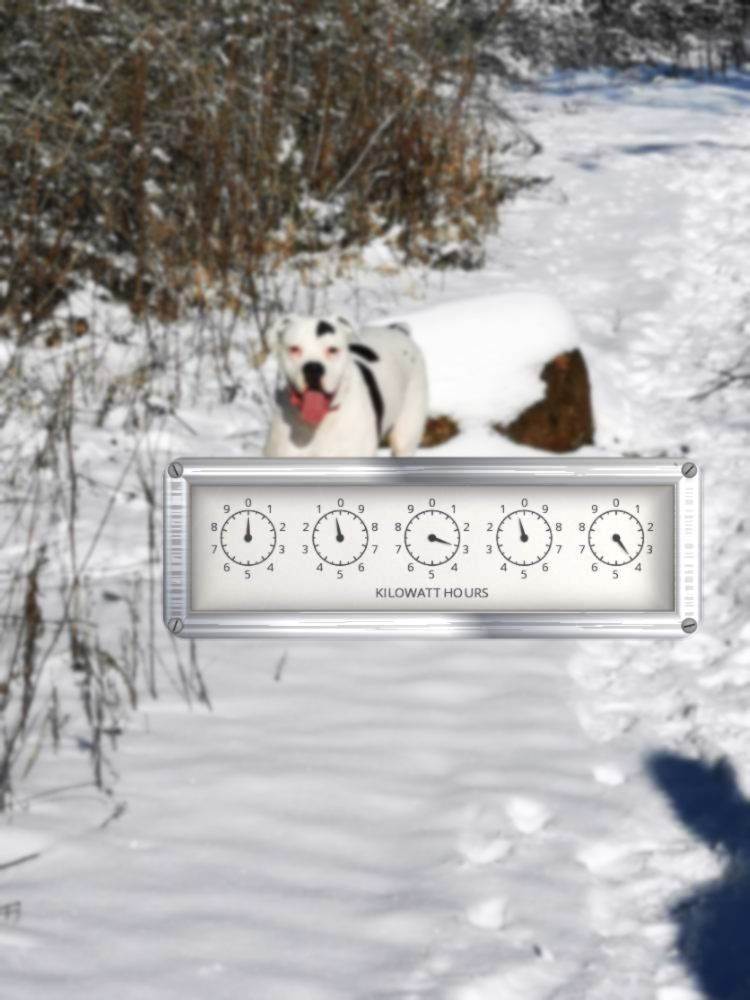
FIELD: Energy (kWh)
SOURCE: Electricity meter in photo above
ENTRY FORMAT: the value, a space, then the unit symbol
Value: 304 kWh
